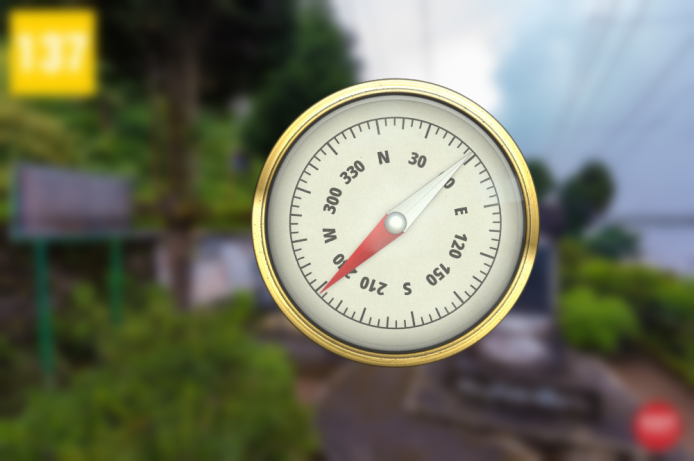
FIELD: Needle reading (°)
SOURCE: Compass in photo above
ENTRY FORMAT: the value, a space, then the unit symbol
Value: 237.5 °
